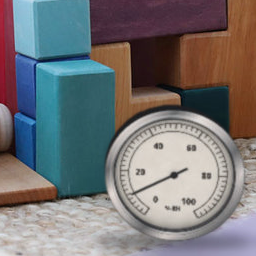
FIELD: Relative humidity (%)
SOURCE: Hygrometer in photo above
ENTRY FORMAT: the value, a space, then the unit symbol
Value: 10 %
